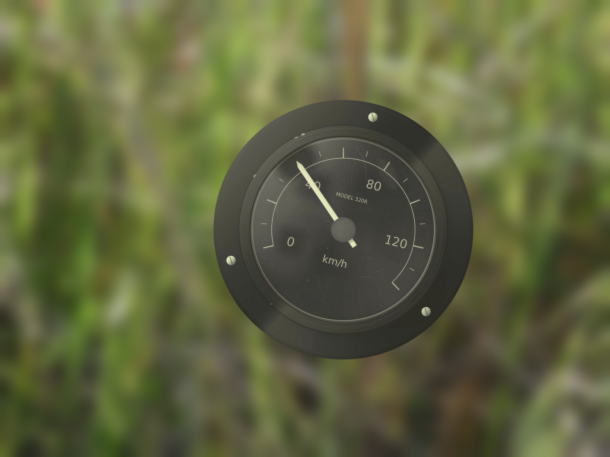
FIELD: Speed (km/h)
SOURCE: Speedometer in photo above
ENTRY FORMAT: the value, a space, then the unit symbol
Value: 40 km/h
